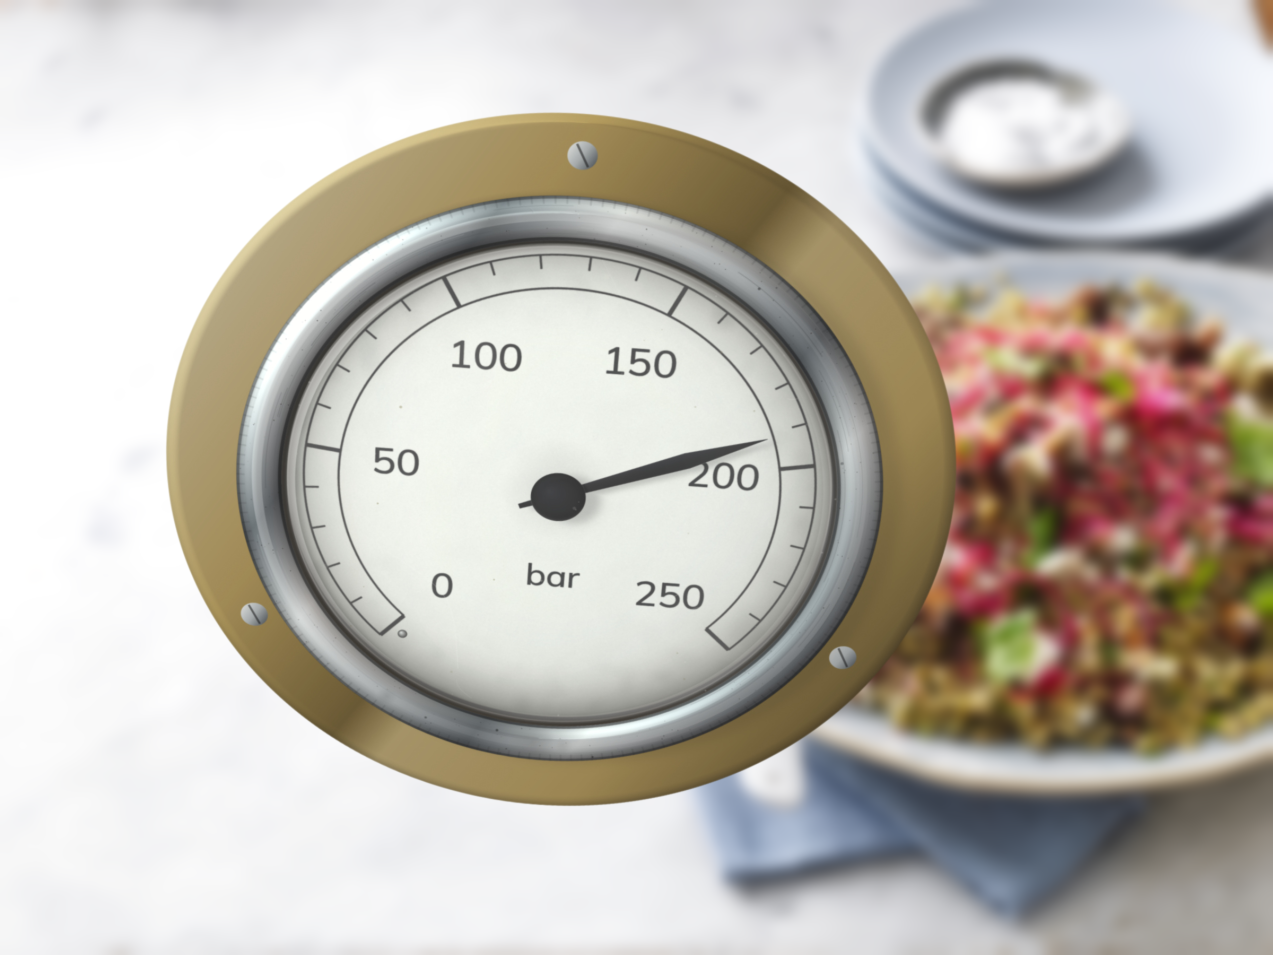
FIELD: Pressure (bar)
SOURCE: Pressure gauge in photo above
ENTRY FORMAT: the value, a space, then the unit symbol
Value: 190 bar
